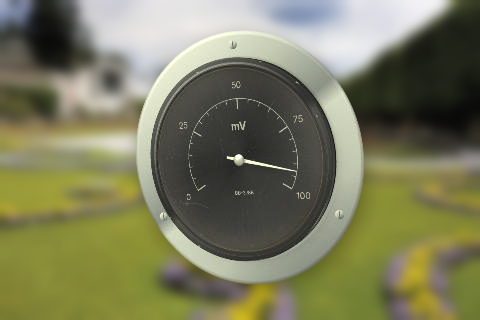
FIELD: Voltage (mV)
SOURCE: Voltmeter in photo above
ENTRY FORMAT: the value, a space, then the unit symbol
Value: 92.5 mV
